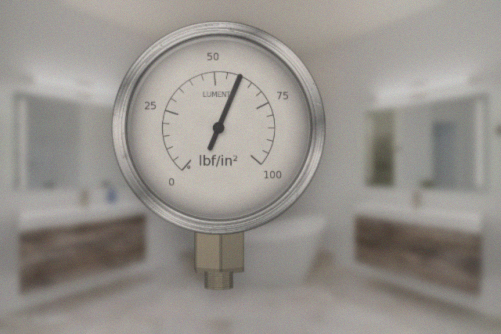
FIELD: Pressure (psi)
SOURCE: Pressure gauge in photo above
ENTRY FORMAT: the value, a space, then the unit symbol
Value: 60 psi
